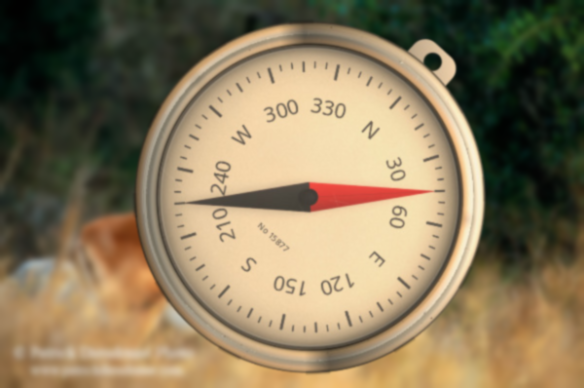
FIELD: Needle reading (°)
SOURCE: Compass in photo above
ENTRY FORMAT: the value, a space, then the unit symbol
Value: 45 °
